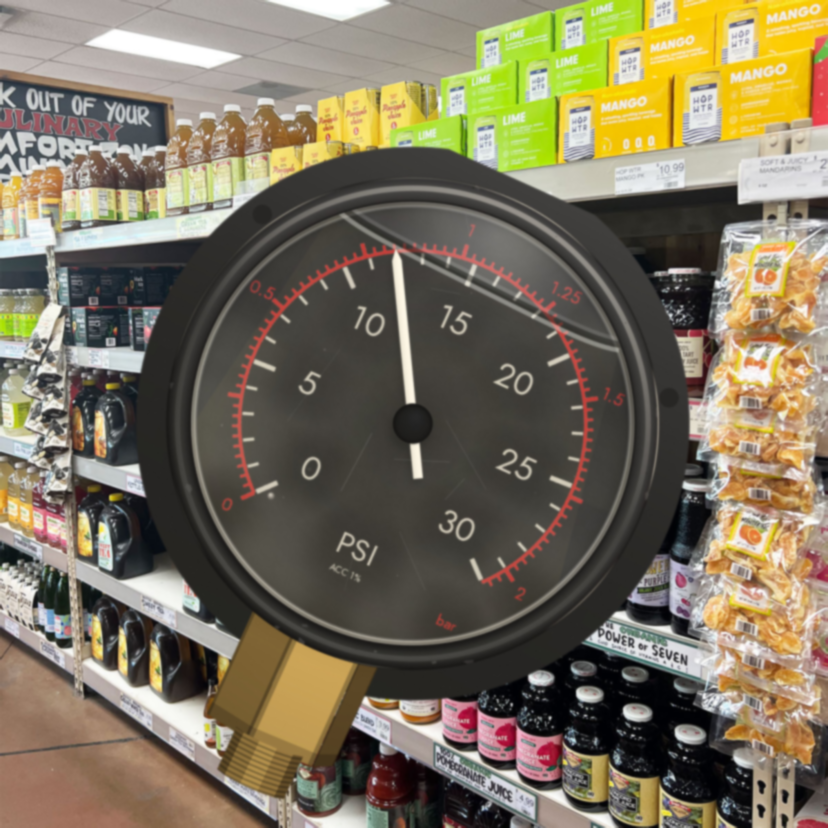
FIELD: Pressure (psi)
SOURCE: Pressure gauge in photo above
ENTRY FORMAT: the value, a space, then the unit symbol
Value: 12 psi
